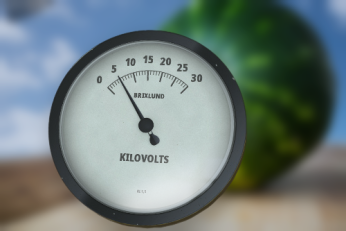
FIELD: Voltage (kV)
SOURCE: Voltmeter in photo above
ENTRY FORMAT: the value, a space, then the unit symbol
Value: 5 kV
